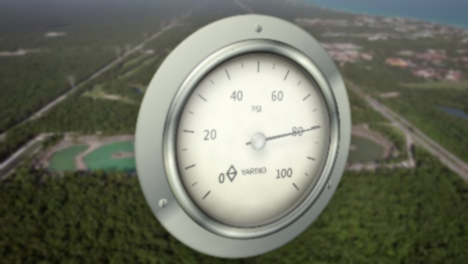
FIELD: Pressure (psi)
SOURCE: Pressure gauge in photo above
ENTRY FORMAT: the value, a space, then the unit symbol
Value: 80 psi
